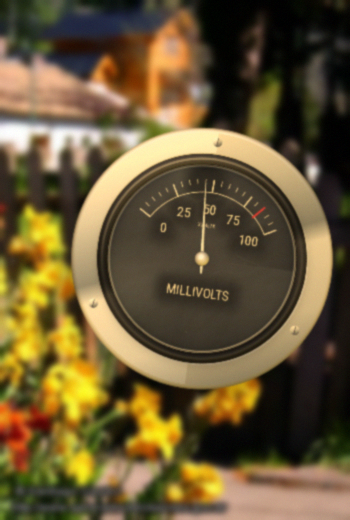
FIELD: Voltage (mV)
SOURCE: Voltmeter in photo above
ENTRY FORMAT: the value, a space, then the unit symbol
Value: 45 mV
